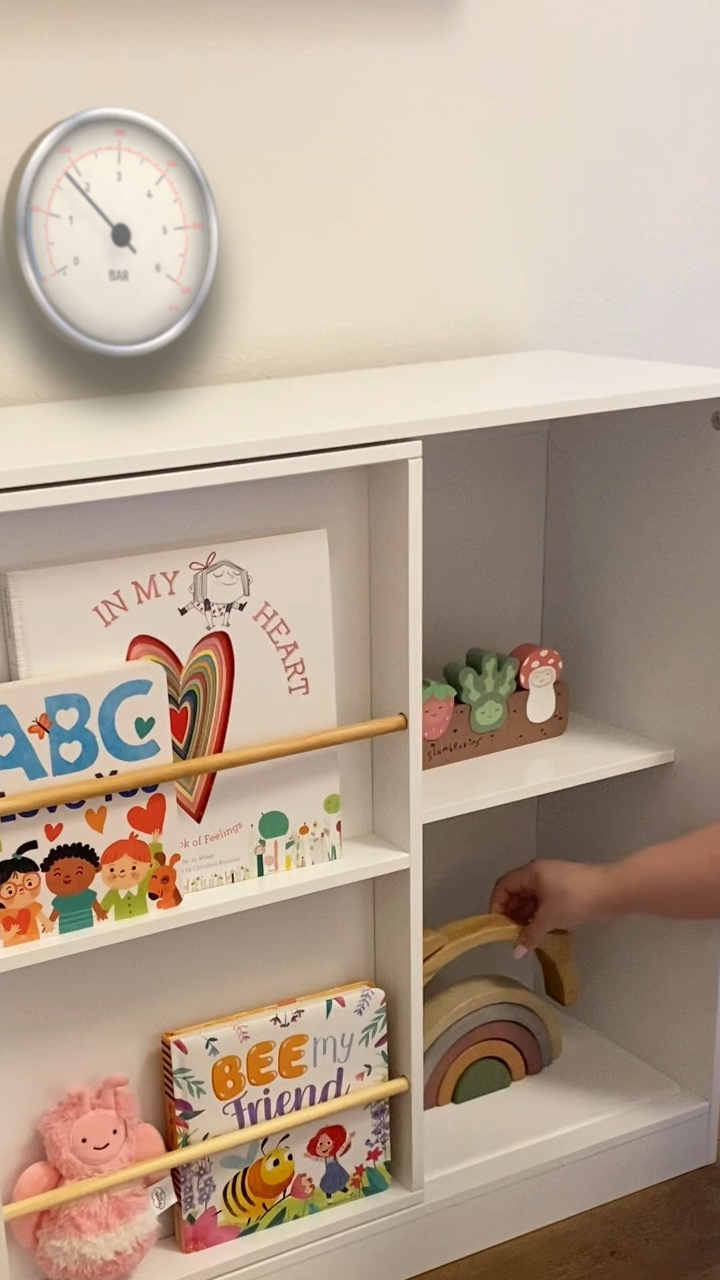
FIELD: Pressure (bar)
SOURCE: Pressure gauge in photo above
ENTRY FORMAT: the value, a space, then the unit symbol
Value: 1.75 bar
